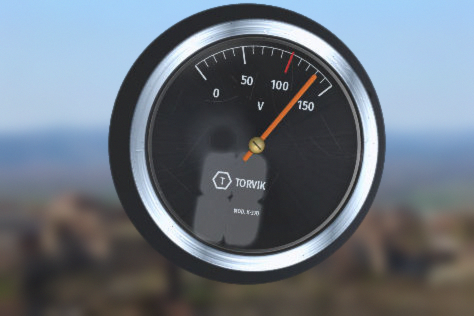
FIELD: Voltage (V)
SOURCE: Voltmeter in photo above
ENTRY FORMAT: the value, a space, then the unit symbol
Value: 130 V
